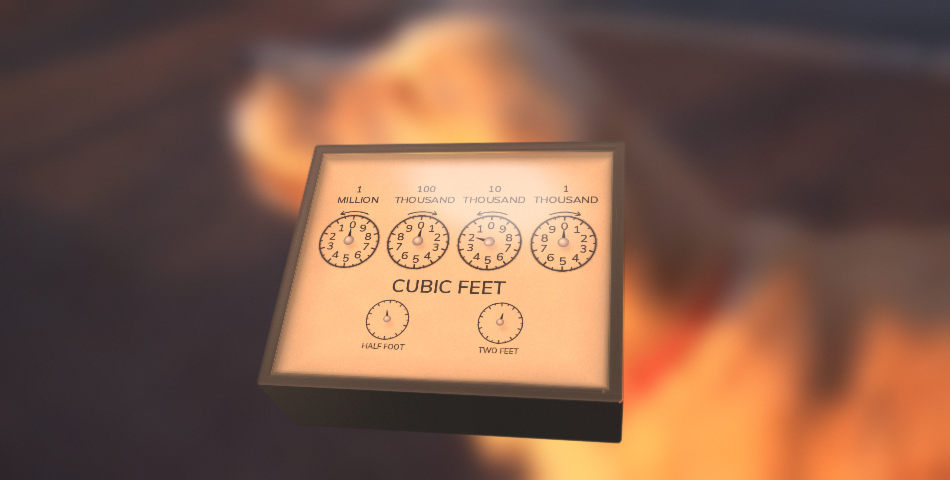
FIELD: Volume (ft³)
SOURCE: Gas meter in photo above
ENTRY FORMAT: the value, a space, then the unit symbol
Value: 2000 ft³
